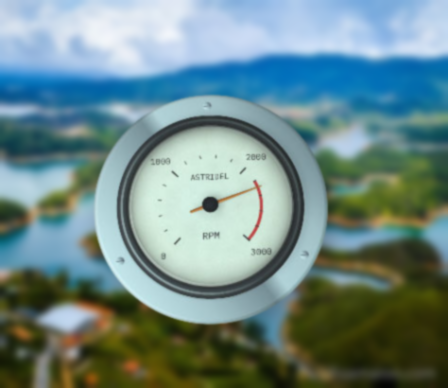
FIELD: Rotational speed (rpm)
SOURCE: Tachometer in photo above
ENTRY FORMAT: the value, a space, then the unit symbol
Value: 2300 rpm
